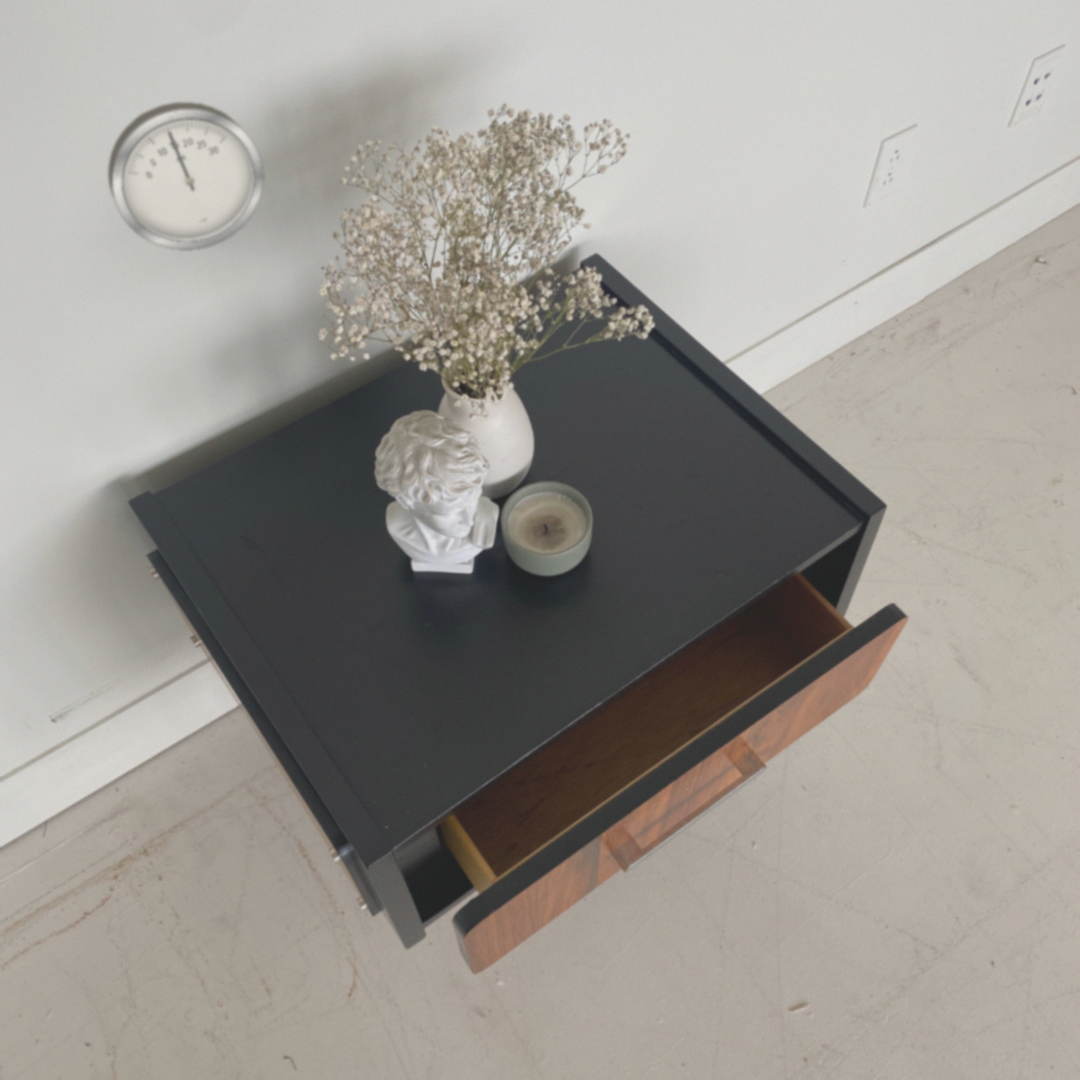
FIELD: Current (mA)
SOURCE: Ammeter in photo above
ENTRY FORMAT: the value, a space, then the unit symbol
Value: 15 mA
